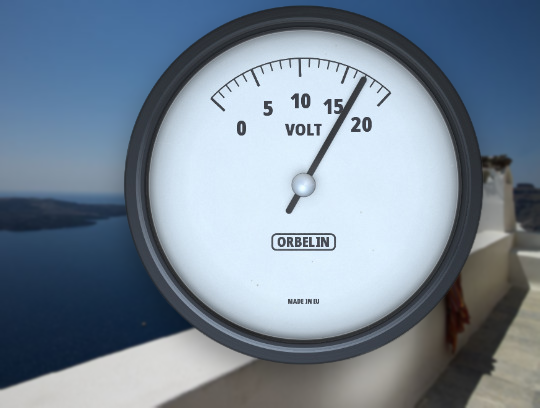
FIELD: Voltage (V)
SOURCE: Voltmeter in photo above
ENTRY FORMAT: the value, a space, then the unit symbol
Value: 17 V
